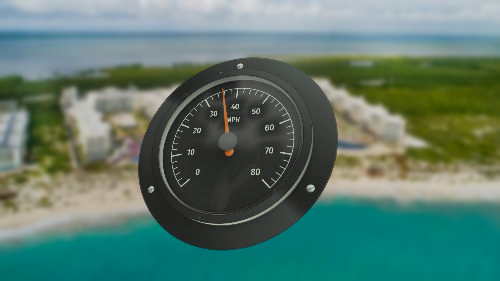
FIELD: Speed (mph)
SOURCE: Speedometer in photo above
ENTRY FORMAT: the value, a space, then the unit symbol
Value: 36 mph
